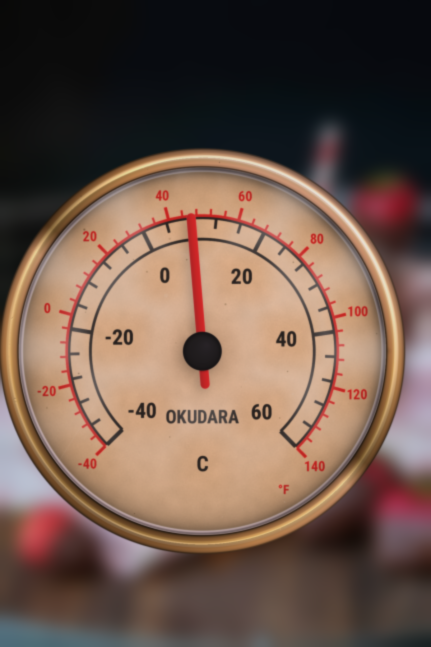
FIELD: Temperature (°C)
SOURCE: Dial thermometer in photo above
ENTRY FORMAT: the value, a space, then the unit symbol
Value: 8 °C
